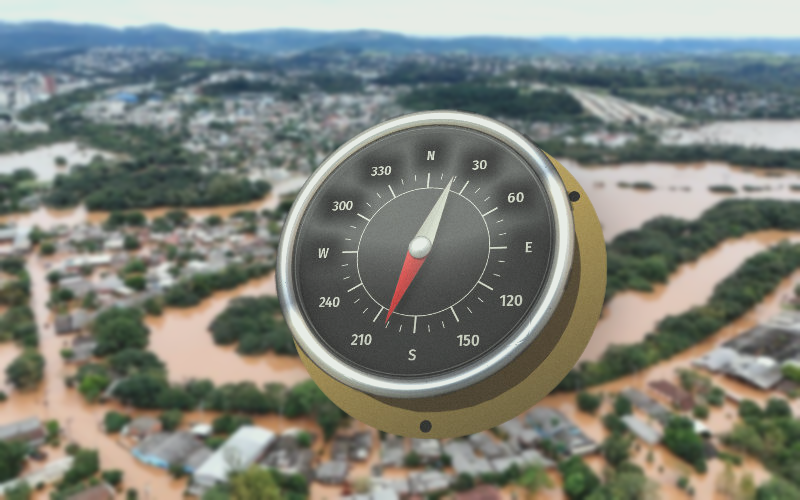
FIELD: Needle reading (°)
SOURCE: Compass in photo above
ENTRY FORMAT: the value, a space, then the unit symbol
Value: 200 °
